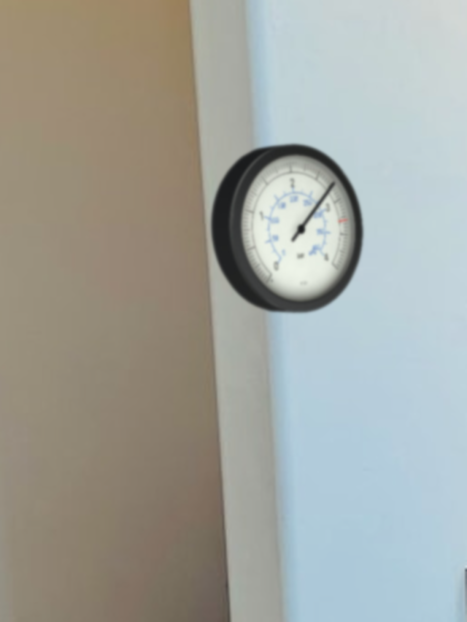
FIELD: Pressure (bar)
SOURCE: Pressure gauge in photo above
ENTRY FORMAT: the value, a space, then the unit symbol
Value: 2.75 bar
